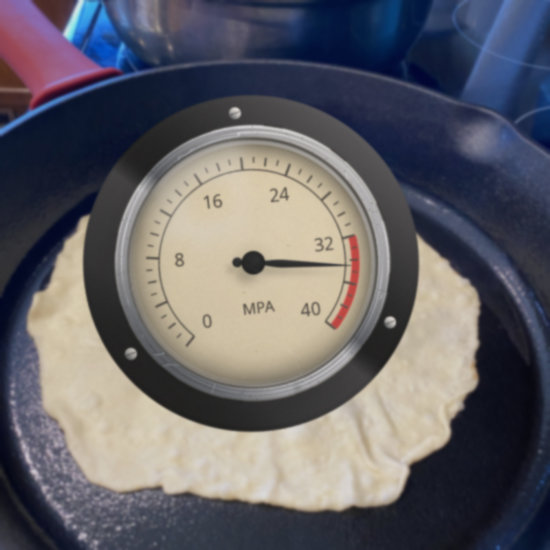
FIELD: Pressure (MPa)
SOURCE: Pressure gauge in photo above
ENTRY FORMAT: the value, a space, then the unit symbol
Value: 34.5 MPa
